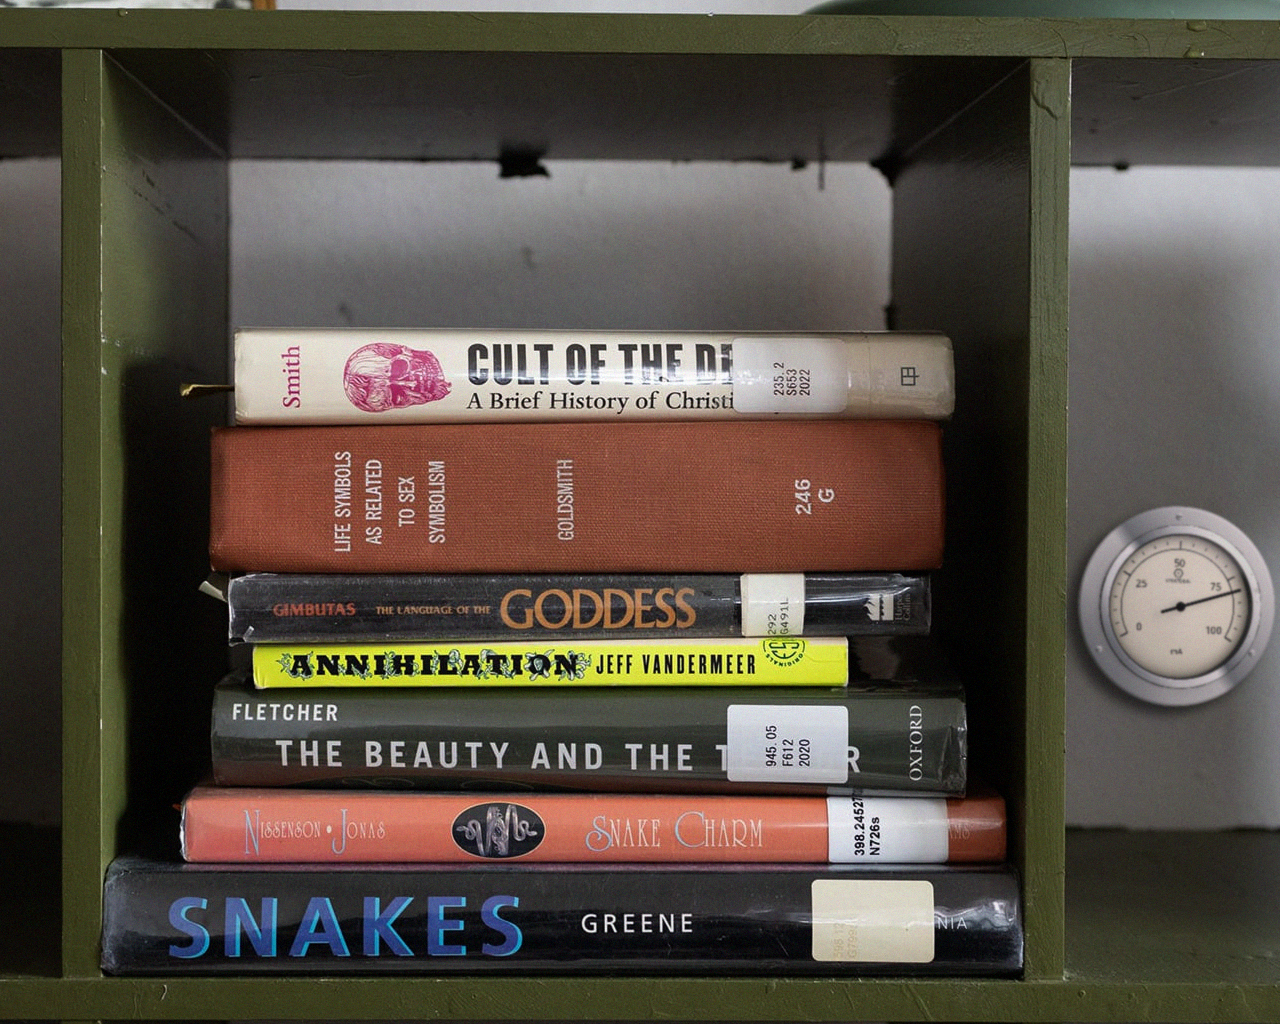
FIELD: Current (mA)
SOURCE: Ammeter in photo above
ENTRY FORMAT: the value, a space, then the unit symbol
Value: 80 mA
